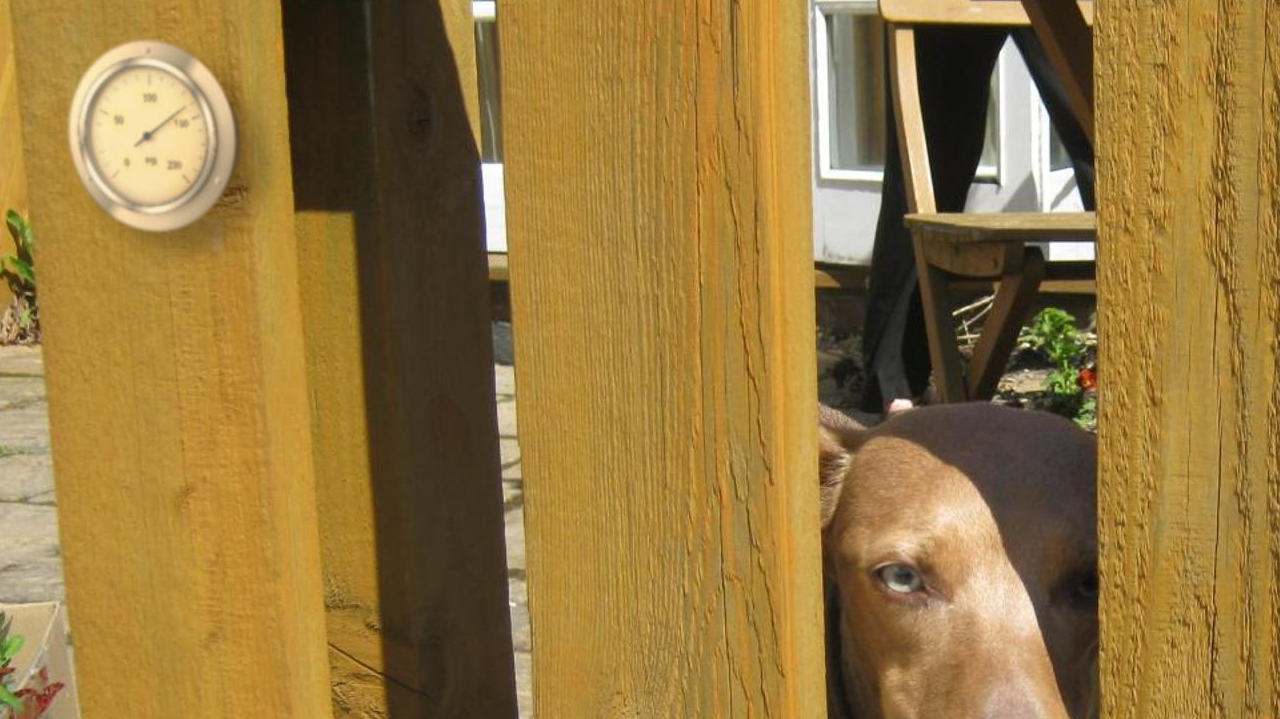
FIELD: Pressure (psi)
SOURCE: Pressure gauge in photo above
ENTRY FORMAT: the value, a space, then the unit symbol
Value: 140 psi
